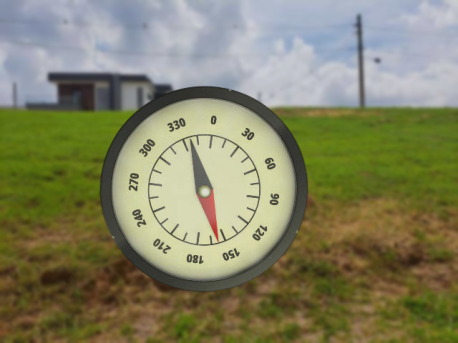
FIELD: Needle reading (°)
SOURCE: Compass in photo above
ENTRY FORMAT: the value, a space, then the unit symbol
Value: 157.5 °
